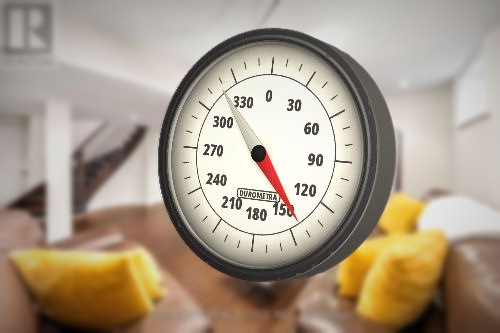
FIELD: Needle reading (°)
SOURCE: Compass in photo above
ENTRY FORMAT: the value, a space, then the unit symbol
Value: 140 °
